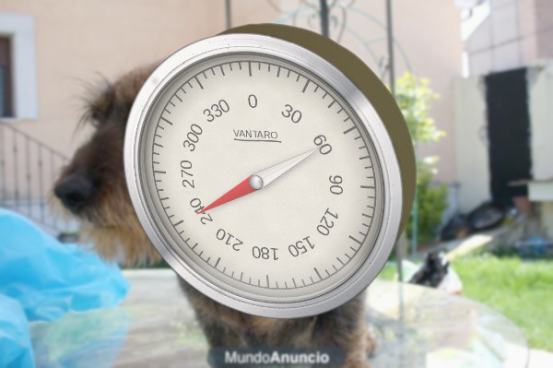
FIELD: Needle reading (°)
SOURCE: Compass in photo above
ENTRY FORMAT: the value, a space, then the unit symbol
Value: 240 °
